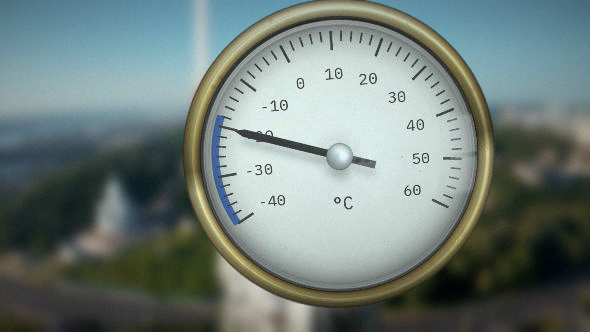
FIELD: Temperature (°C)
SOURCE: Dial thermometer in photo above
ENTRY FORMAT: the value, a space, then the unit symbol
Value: -20 °C
